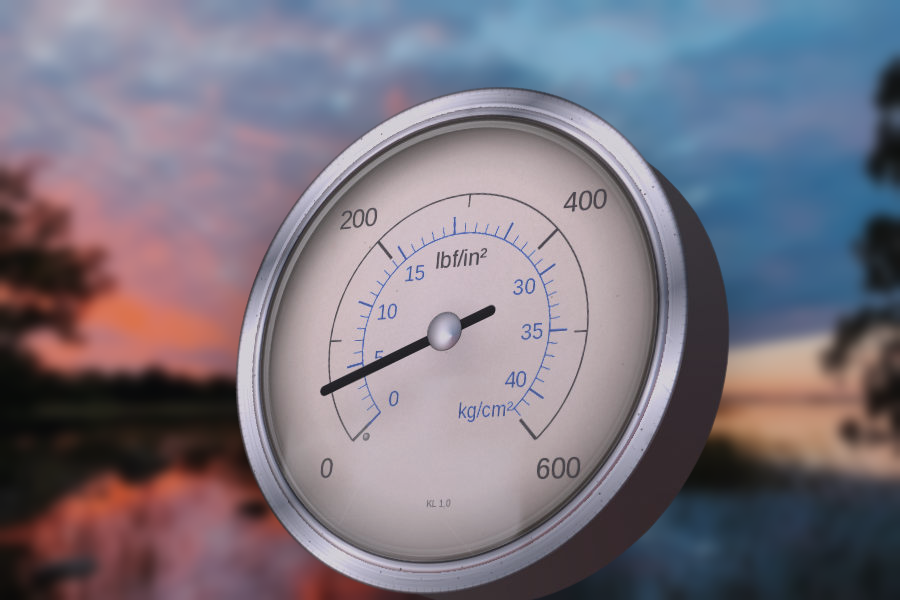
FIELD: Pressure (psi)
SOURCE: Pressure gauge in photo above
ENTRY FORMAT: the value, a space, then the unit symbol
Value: 50 psi
